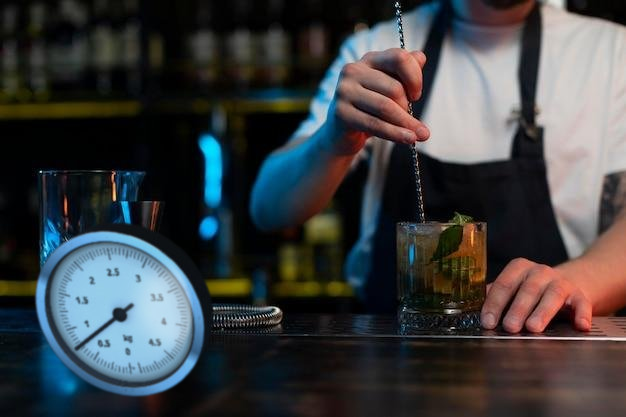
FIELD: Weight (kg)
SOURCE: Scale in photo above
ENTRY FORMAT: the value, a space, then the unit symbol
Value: 0.75 kg
